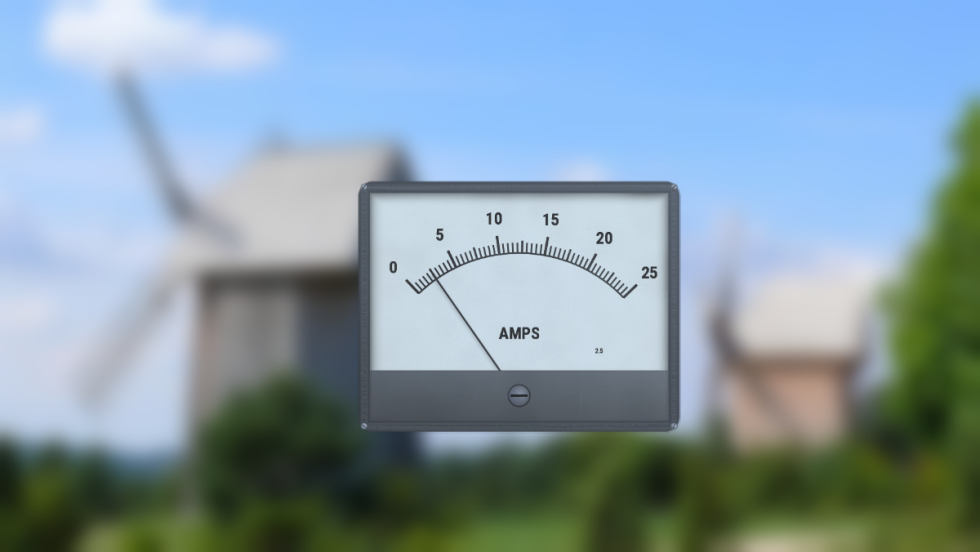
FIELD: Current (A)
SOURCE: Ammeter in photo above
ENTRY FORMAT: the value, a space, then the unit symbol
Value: 2.5 A
